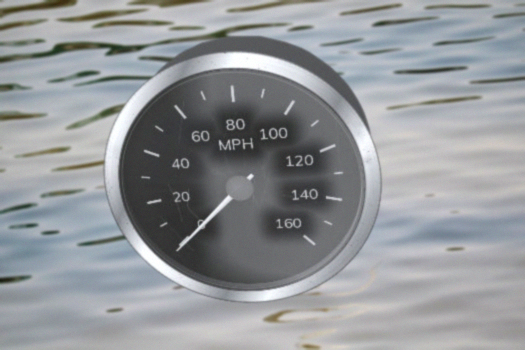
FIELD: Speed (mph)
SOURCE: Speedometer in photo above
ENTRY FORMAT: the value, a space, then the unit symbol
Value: 0 mph
